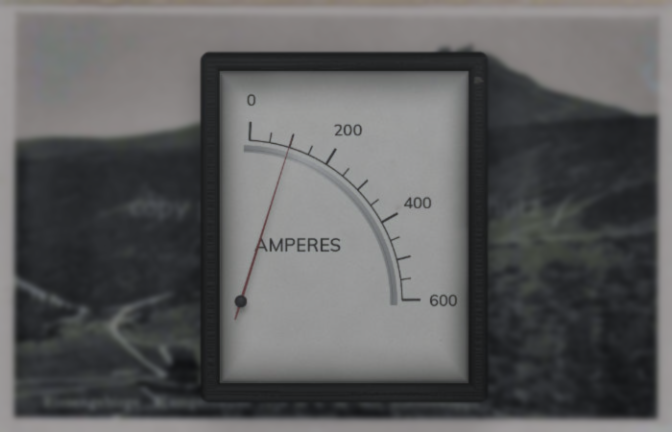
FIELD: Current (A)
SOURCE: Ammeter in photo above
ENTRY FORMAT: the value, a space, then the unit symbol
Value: 100 A
